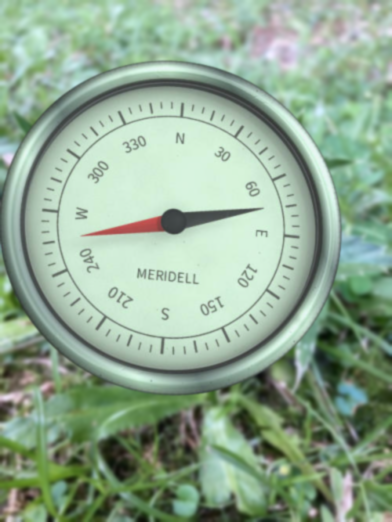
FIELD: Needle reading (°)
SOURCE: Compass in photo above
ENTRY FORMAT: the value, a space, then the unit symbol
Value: 255 °
